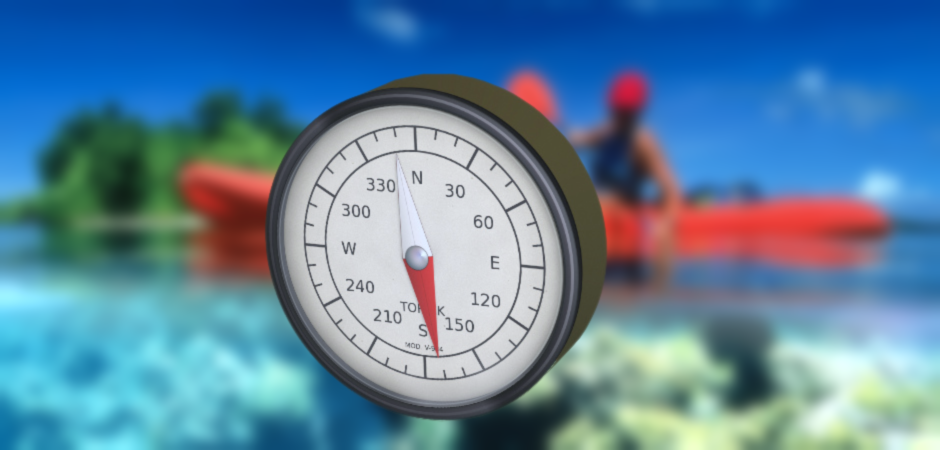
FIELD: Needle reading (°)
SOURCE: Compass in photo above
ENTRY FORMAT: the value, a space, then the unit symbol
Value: 170 °
